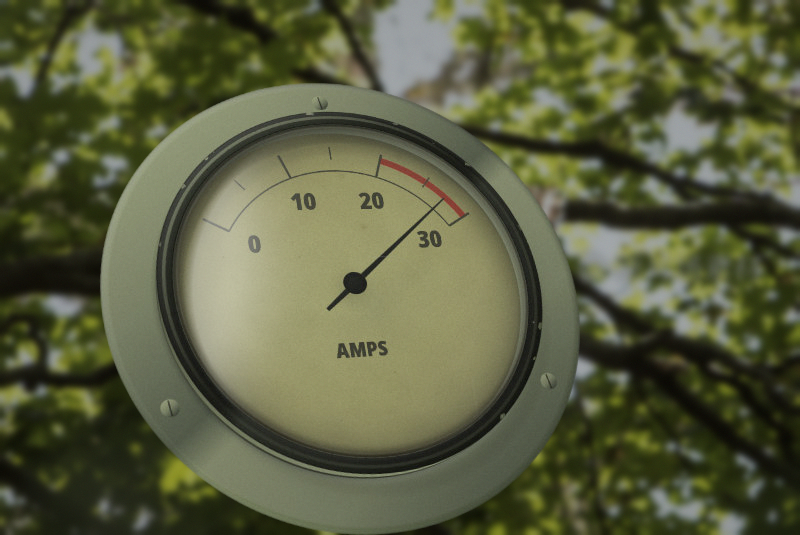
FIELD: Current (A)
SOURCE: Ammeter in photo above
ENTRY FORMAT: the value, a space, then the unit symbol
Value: 27.5 A
